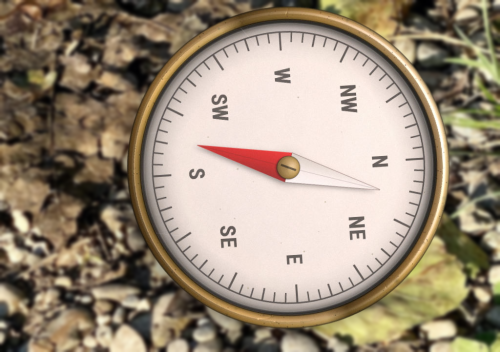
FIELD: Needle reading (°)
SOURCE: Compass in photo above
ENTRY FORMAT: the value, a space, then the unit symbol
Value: 197.5 °
